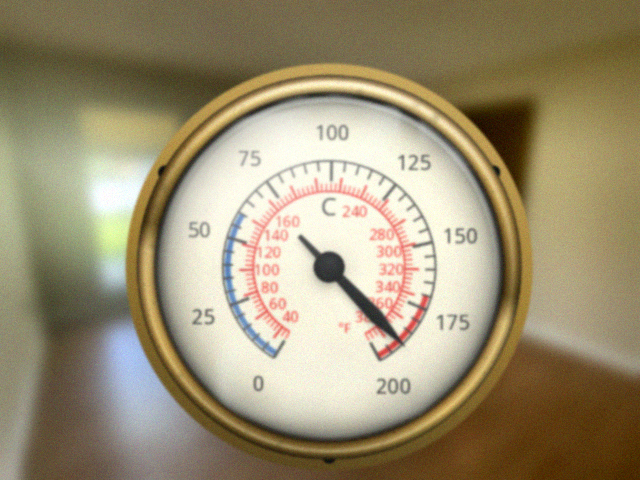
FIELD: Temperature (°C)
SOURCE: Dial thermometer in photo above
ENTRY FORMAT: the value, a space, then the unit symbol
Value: 190 °C
